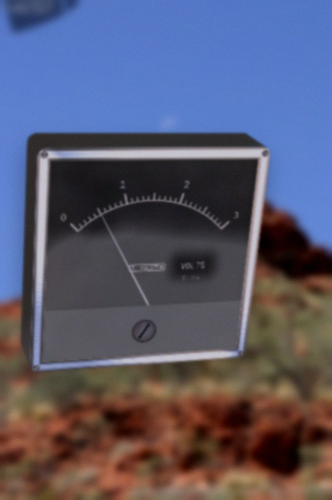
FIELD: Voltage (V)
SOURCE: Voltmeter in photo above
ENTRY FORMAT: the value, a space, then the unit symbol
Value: 0.5 V
